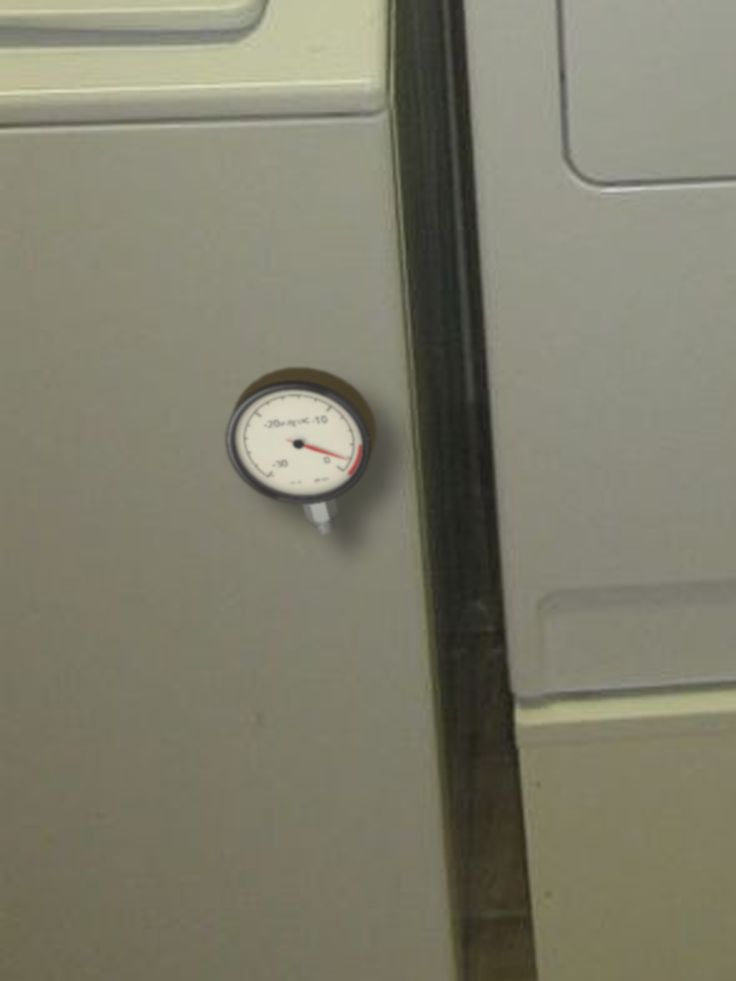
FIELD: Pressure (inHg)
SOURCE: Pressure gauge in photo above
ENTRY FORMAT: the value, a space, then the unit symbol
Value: -2 inHg
